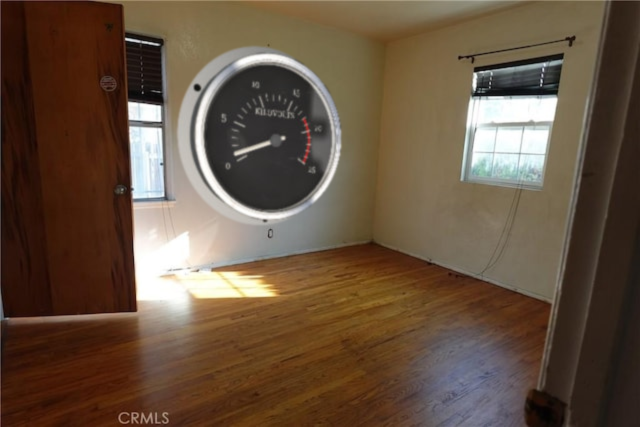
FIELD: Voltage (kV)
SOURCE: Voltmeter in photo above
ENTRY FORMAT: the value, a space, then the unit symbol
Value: 1 kV
